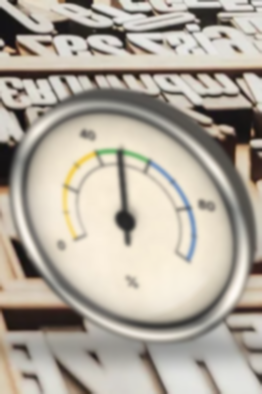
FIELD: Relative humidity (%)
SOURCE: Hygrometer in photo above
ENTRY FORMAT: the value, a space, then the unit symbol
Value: 50 %
